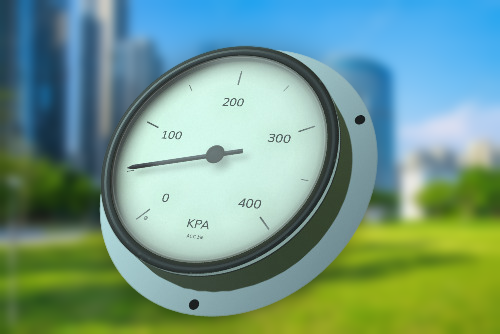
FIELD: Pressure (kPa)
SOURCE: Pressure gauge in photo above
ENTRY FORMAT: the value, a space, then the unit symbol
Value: 50 kPa
